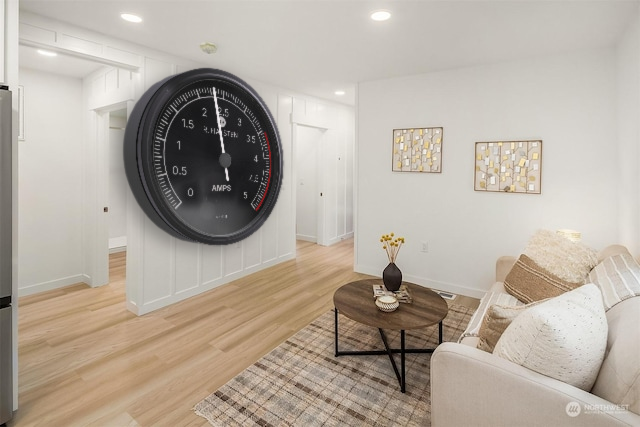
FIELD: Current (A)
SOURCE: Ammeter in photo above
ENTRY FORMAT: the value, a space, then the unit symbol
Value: 2.25 A
